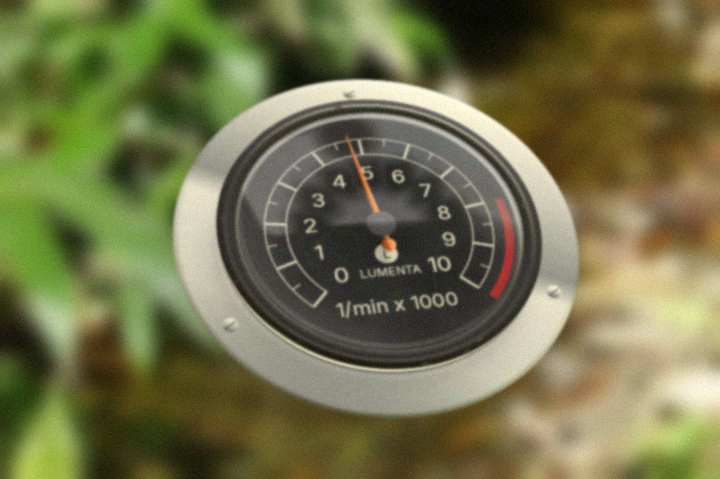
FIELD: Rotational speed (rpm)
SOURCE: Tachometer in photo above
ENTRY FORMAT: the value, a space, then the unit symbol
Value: 4750 rpm
